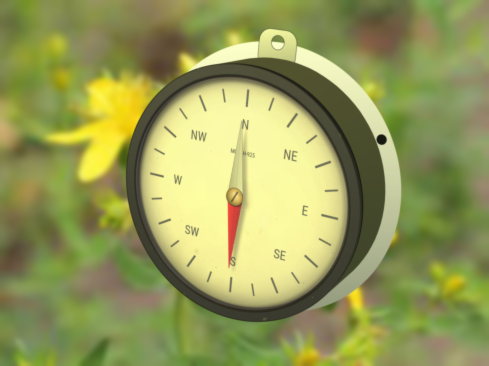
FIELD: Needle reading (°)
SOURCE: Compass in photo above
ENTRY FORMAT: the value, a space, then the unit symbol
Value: 180 °
